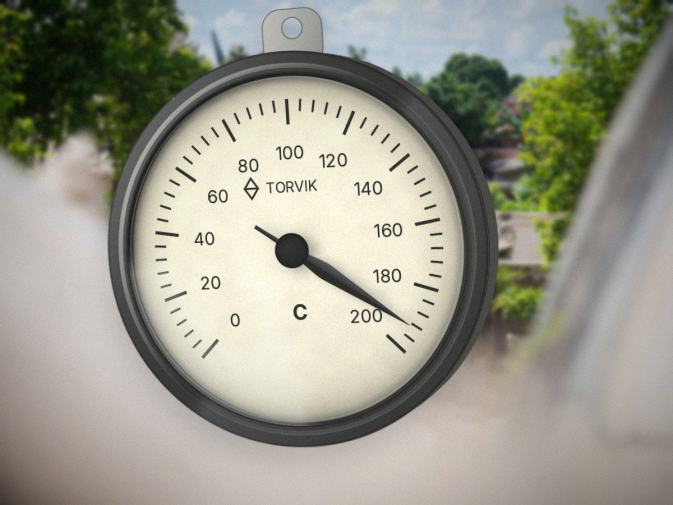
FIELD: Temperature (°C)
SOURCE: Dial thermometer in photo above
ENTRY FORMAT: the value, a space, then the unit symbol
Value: 192 °C
